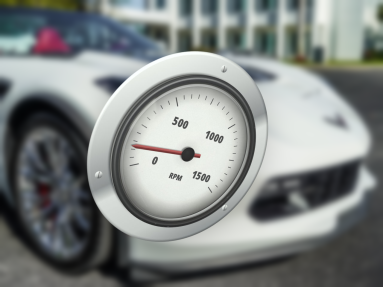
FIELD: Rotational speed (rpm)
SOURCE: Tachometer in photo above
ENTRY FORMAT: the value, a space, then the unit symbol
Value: 125 rpm
